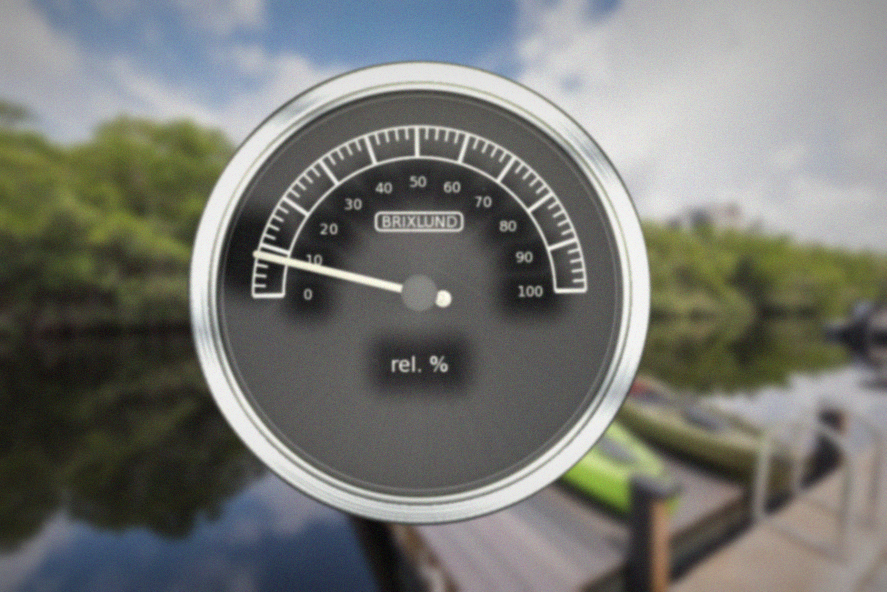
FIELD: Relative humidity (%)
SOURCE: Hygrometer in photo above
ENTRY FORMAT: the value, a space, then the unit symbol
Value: 8 %
